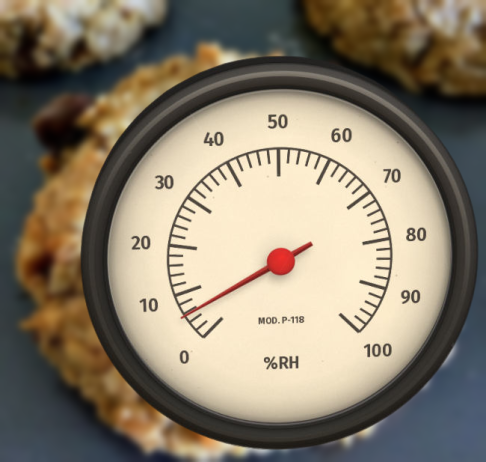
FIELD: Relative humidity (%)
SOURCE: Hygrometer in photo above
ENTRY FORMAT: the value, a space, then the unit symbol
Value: 6 %
